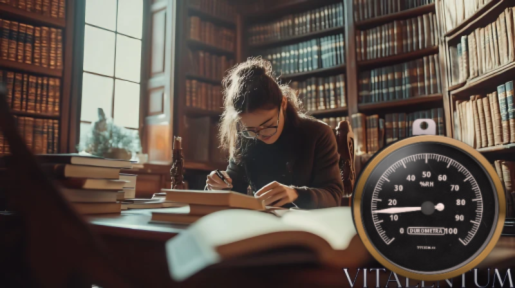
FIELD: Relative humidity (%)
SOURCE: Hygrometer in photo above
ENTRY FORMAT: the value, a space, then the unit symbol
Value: 15 %
